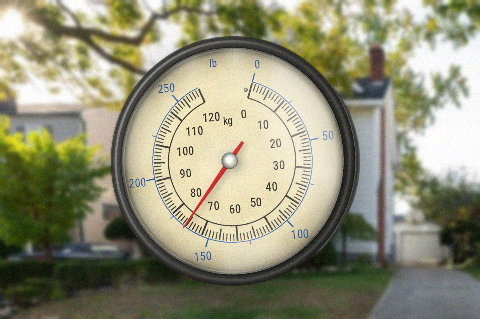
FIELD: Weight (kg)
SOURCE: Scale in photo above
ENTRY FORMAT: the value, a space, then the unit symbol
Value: 75 kg
